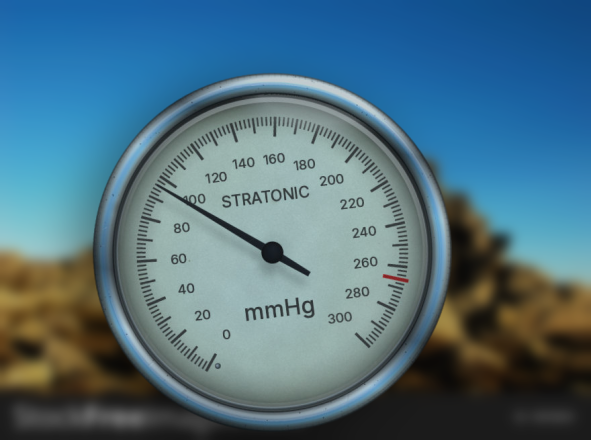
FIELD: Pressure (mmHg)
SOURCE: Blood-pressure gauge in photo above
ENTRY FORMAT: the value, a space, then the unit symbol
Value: 96 mmHg
